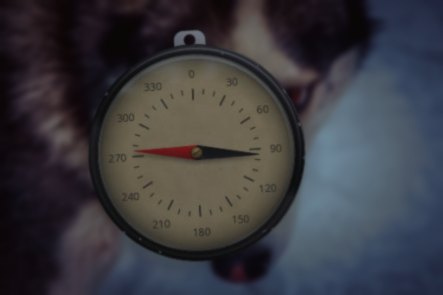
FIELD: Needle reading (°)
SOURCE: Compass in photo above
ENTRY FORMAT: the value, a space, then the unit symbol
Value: 275 °
